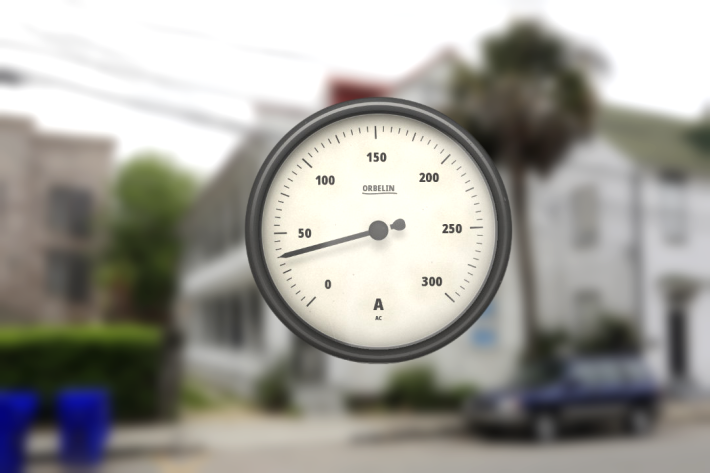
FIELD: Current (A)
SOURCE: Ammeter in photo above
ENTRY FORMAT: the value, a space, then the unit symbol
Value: 35 A
